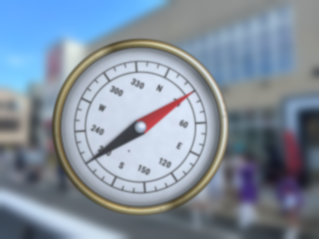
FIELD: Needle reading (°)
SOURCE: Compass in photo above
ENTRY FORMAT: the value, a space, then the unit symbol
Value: 30 °
